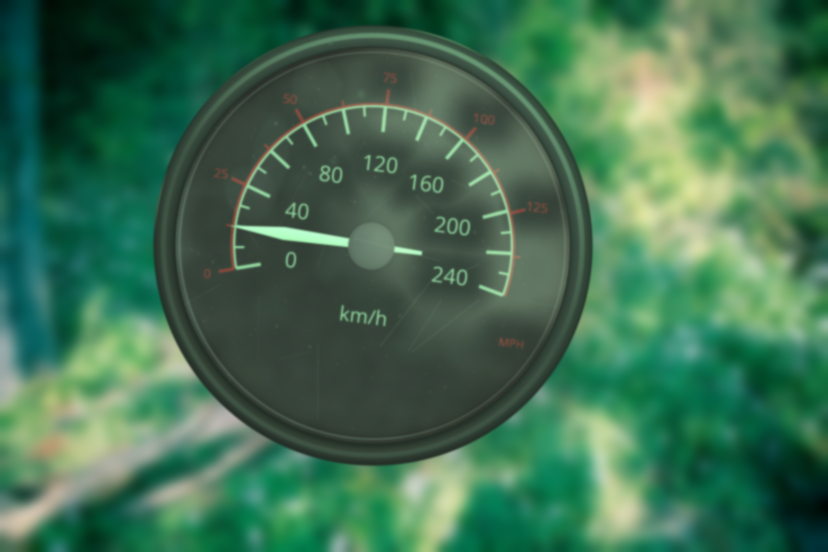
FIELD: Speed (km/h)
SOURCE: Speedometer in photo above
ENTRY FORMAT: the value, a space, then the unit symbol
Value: 20 km/h
